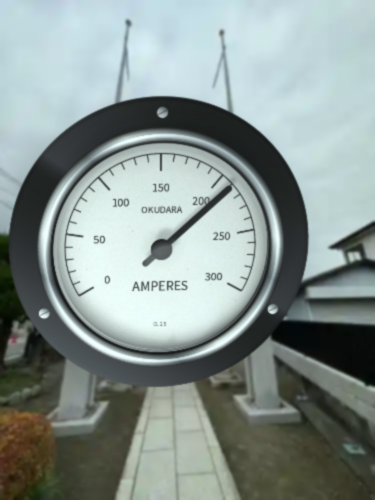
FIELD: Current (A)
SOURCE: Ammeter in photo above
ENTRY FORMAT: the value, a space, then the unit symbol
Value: 210 A
